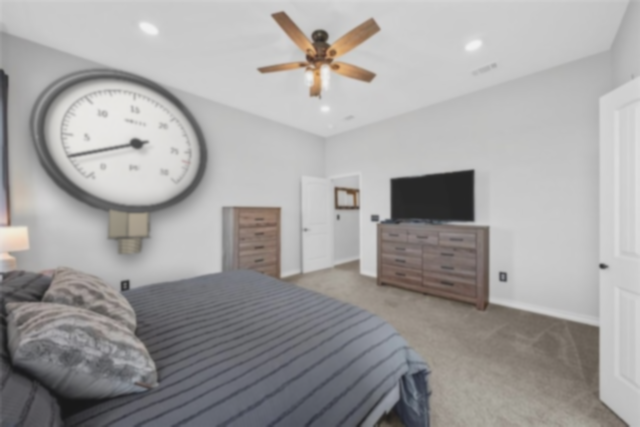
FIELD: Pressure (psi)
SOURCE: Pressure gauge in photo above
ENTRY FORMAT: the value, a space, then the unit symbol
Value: 2.5 psi
